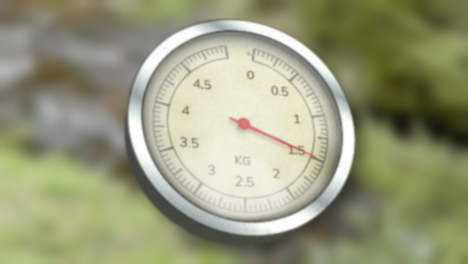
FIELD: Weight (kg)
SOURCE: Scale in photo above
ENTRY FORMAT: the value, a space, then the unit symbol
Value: 1.5 kg
